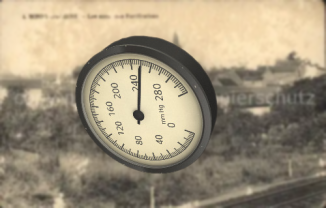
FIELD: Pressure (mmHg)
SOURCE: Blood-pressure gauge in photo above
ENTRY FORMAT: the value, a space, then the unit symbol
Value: 250 mmHg
